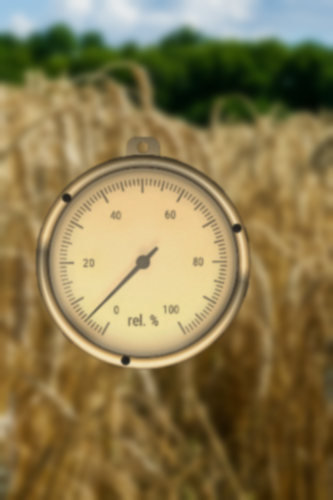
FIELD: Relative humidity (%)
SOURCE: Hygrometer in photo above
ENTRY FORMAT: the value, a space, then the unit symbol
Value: 5 %
